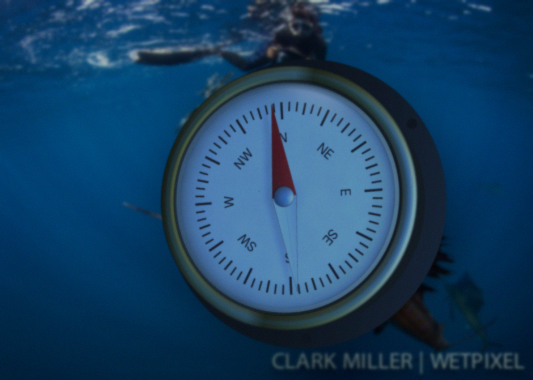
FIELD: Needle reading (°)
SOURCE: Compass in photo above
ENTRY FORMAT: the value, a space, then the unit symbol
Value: 355 °
